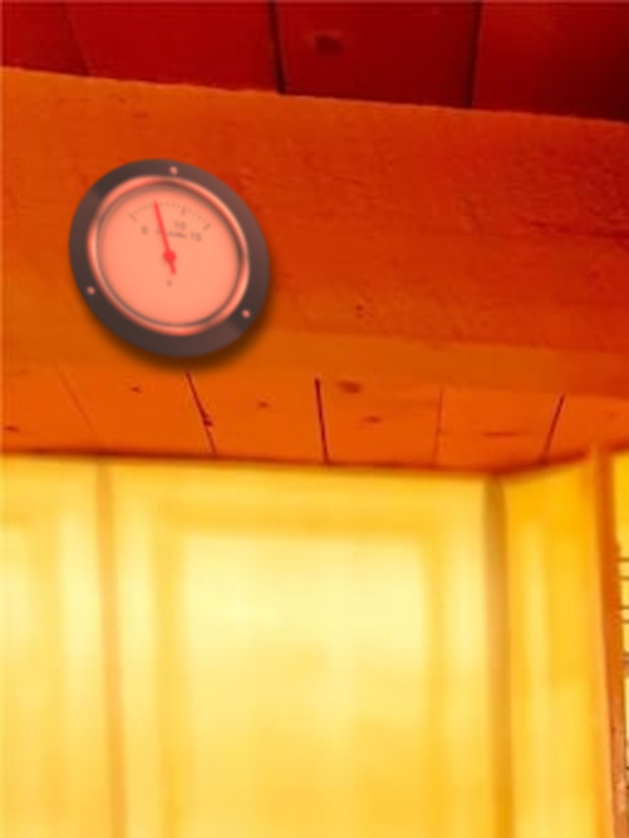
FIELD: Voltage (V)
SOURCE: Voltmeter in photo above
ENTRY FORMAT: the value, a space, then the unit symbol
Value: 5 V
